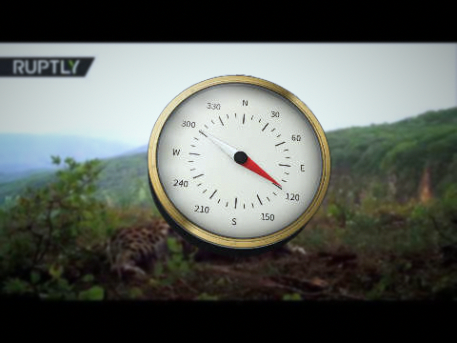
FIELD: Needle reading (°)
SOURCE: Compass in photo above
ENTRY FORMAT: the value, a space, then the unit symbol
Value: 120 °
